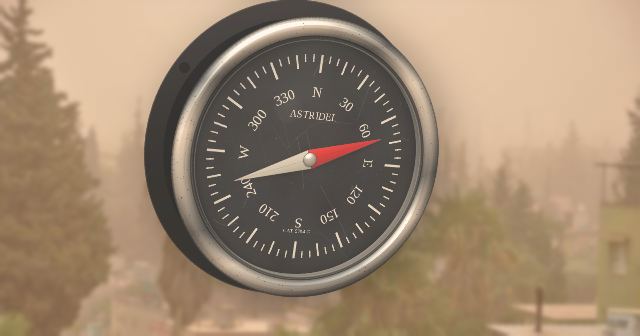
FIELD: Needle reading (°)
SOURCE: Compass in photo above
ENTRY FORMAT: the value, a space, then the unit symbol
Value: 70 °
